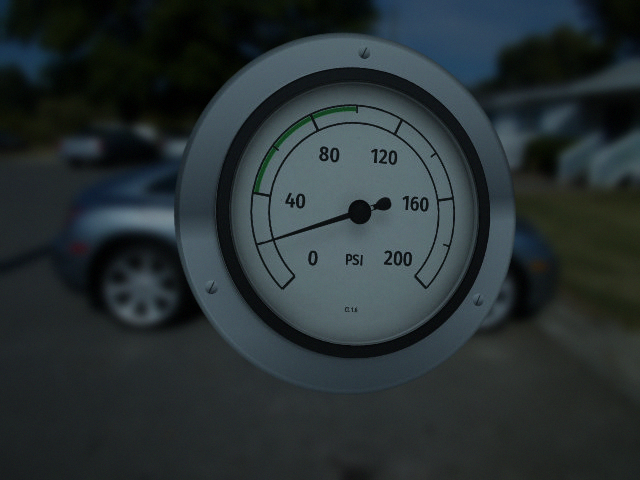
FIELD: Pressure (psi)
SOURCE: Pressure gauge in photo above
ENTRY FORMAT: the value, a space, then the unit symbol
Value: 20 psi
